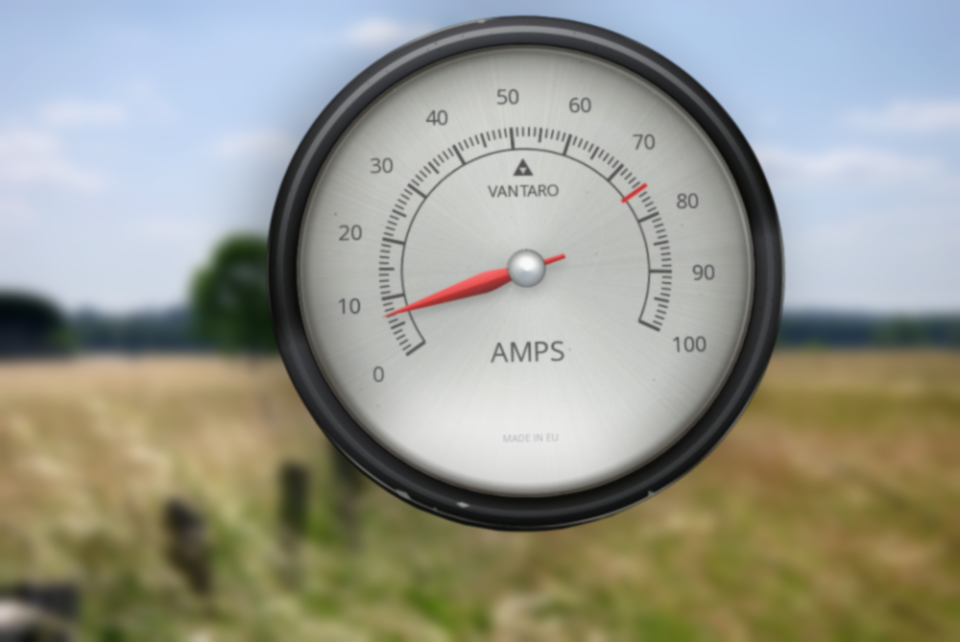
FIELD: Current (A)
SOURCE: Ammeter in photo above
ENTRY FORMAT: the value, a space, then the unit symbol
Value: 7 A
